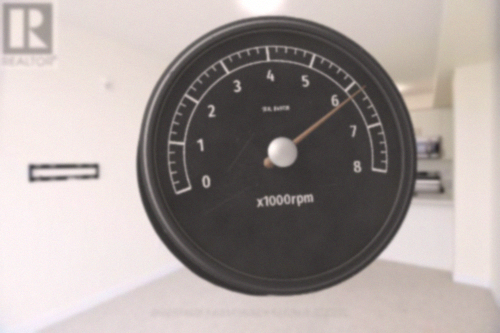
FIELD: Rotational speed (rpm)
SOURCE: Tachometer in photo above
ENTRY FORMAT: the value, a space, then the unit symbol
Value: 6200 rpm
